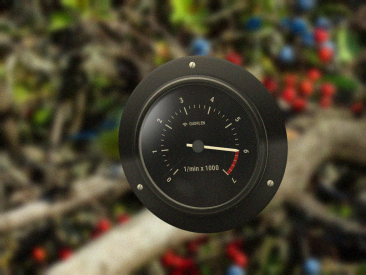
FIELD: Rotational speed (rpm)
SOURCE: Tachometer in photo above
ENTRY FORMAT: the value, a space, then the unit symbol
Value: 6000 rpm
